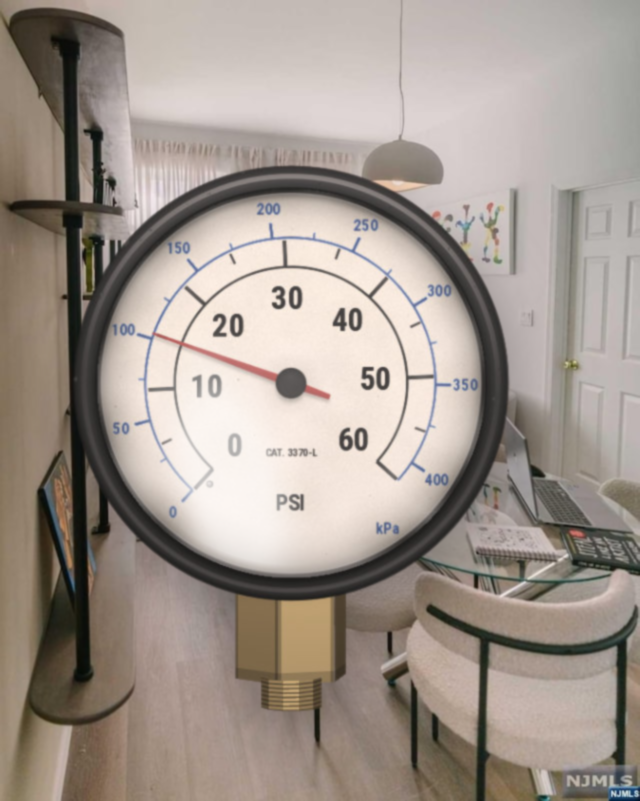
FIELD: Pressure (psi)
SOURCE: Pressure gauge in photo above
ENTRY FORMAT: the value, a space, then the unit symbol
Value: 15 psi
